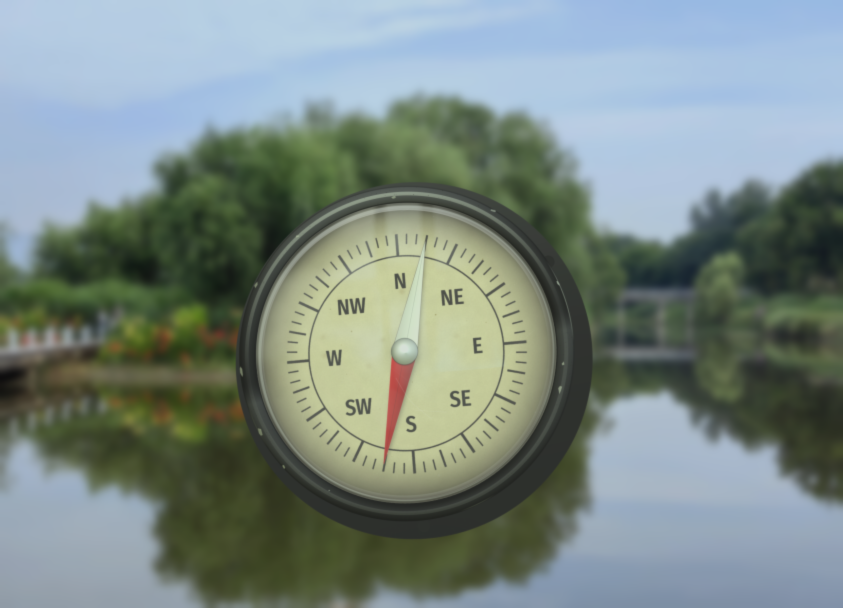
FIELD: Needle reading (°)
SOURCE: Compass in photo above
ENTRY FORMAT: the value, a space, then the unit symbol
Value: 195 °
